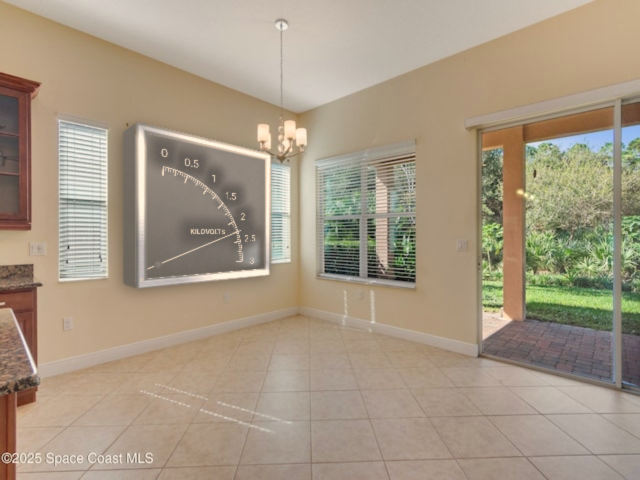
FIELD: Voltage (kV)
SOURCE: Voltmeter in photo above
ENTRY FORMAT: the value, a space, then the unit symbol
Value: 2.25 kV
